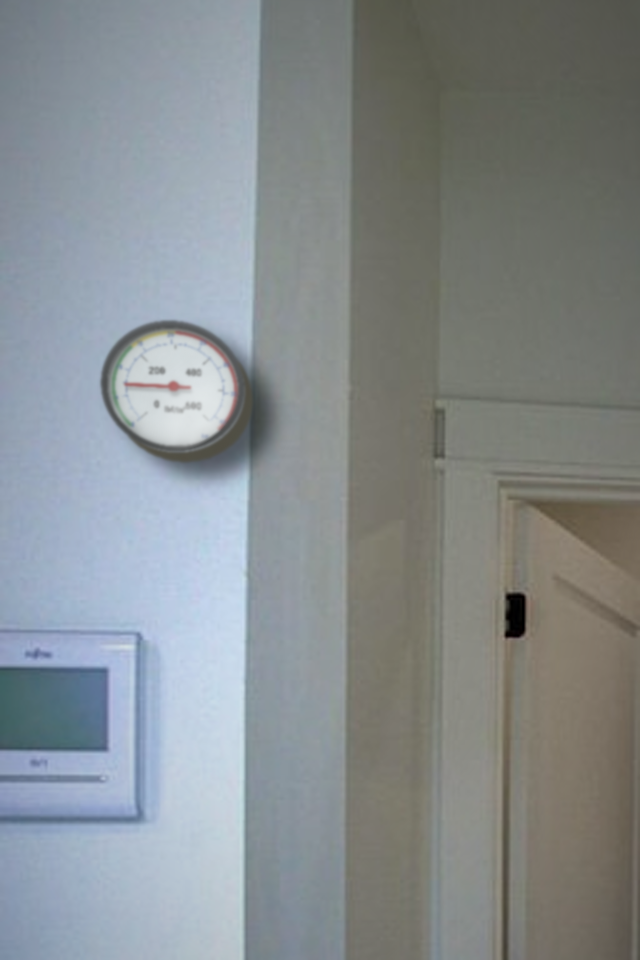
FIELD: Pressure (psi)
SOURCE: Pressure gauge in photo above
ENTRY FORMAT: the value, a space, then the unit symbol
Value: 100 psi
